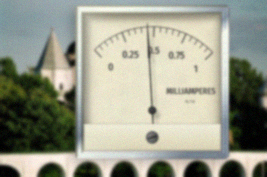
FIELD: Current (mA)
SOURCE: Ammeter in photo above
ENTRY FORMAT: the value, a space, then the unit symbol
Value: 0.45 mA
